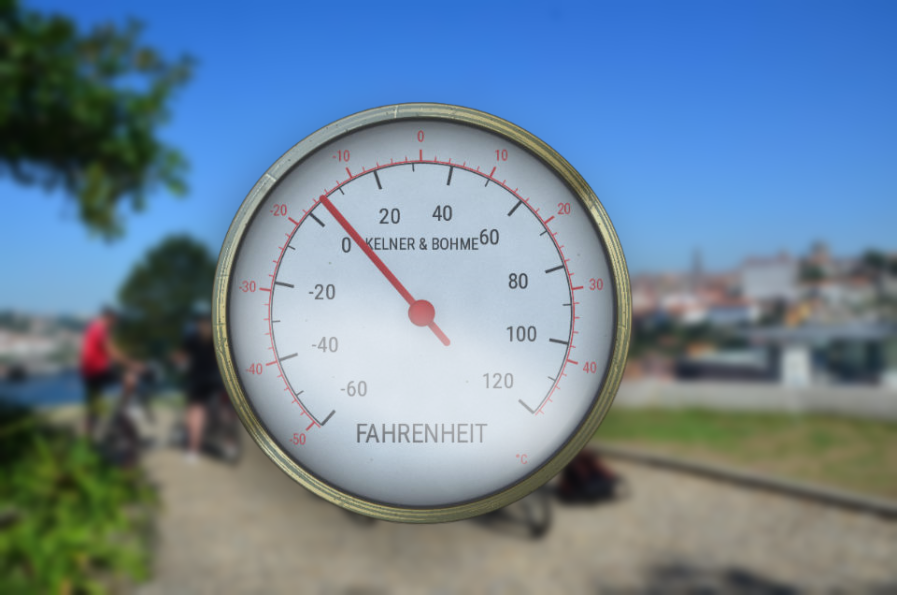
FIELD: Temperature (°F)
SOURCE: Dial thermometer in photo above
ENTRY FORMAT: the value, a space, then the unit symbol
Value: 5 °F
